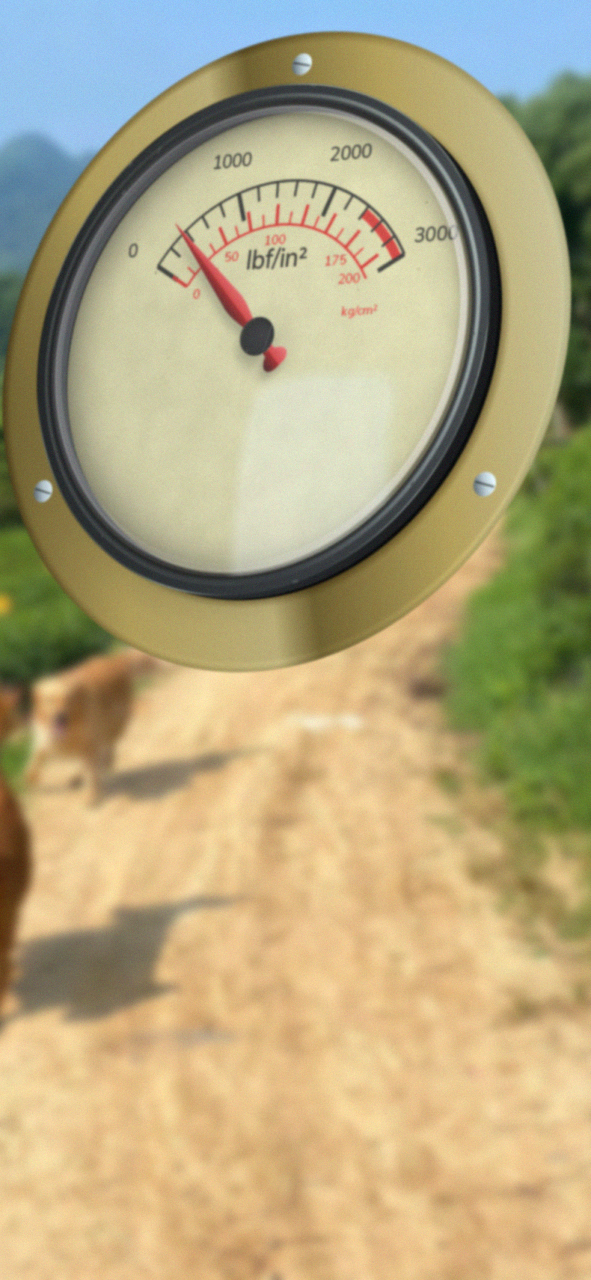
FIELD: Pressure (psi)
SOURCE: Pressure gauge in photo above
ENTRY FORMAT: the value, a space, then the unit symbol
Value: 400 psi
